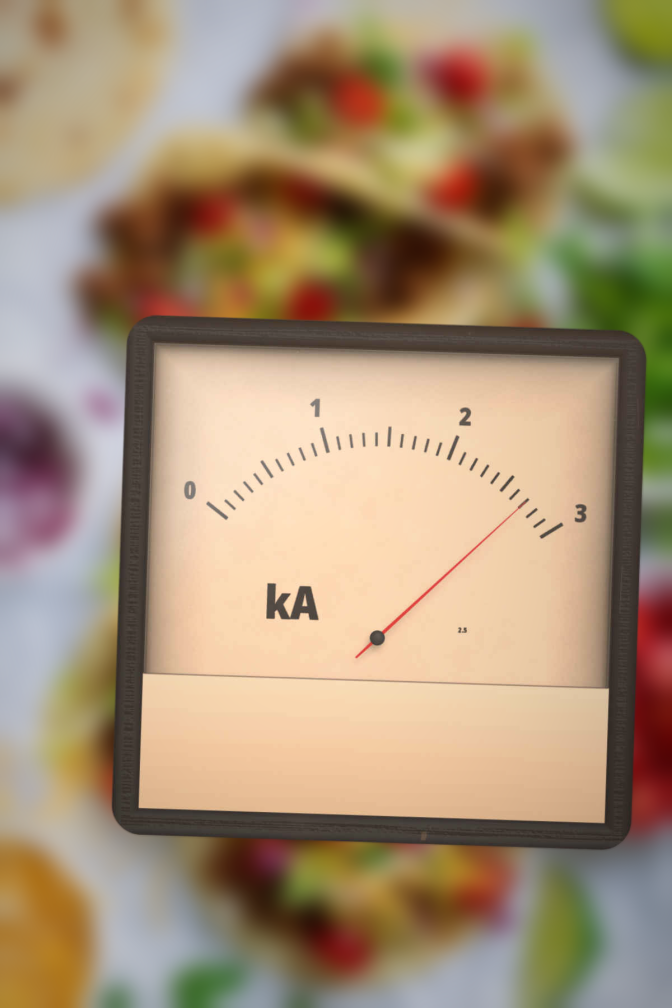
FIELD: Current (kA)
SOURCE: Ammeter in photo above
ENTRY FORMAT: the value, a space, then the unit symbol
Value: 2.7 kA
